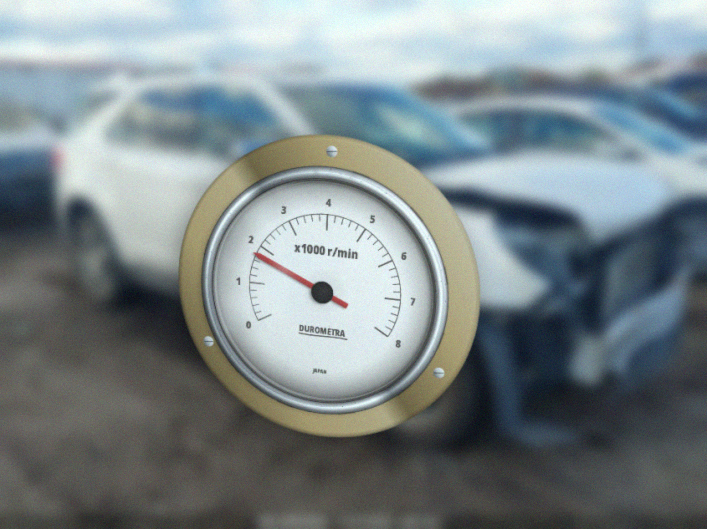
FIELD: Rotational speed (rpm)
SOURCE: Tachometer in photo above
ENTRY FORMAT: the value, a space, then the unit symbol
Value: 1800 rpm
